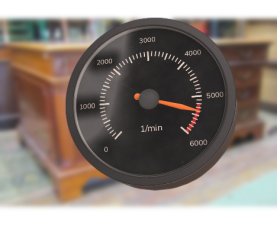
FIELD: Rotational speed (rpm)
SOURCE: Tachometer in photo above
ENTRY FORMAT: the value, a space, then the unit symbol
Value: 5400 rpm
